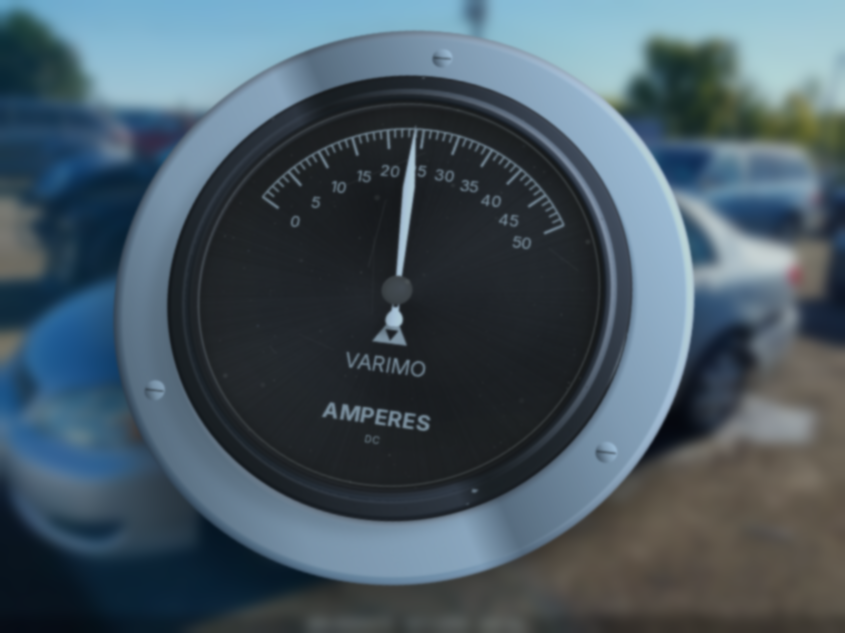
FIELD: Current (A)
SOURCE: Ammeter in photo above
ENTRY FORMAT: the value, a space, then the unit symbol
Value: 24 A
